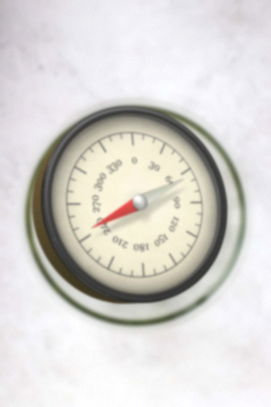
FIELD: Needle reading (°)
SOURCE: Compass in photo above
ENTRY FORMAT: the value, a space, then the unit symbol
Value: 245 °
